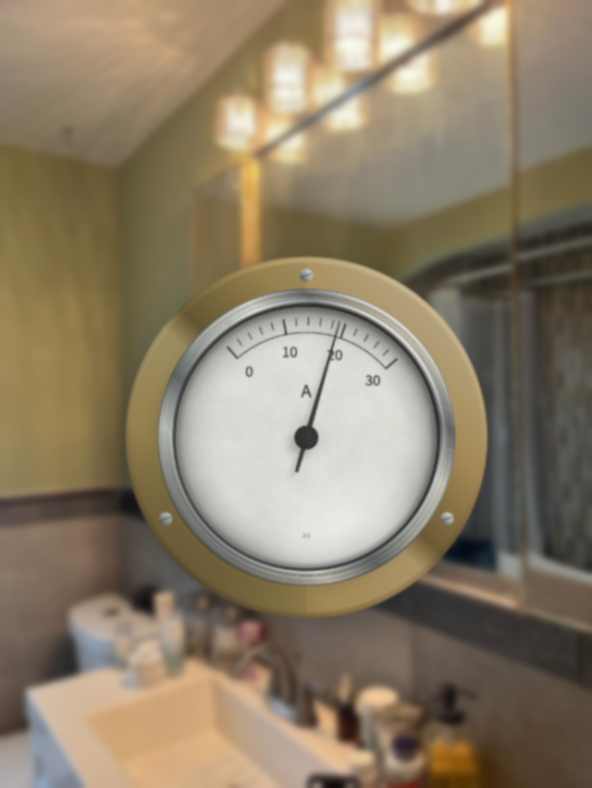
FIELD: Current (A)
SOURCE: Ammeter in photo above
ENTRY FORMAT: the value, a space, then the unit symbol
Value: 19 A
